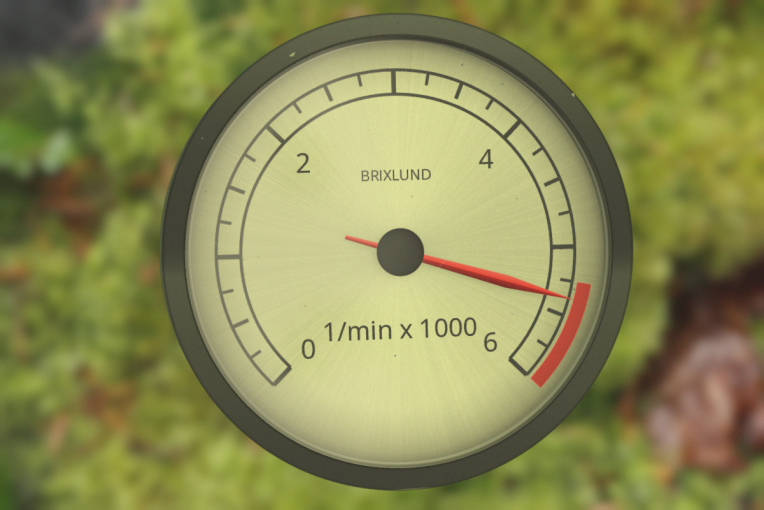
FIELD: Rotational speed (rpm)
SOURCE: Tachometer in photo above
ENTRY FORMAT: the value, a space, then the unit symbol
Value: 5375 rpm
